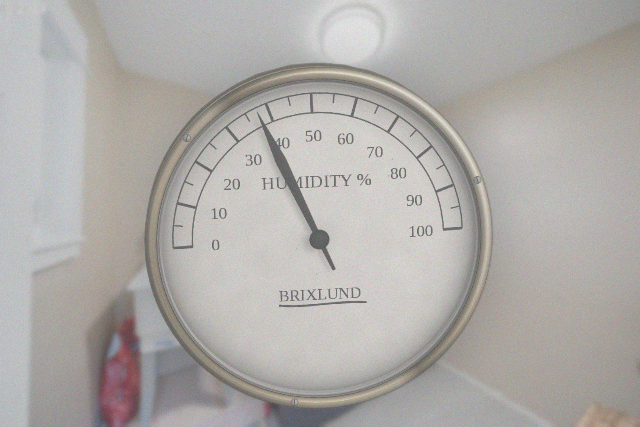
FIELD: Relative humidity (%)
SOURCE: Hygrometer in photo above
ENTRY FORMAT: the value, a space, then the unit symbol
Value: 37.5 %
